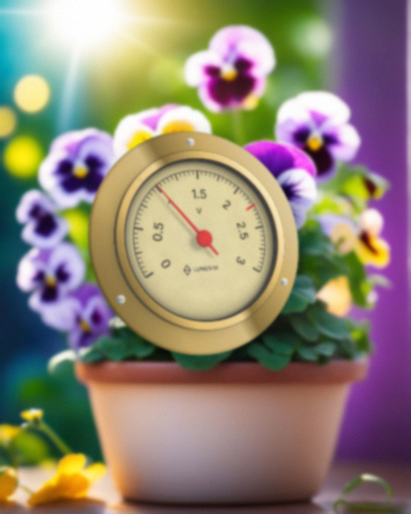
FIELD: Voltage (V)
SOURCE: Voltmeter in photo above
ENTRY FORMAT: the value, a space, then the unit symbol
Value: 1 V
